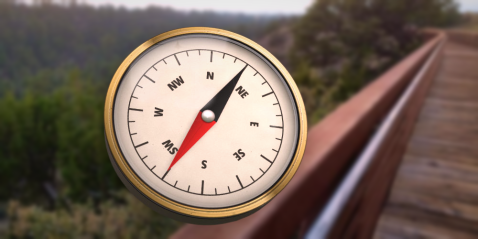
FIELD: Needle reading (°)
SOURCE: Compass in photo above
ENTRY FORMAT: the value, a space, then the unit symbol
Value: 210 °
